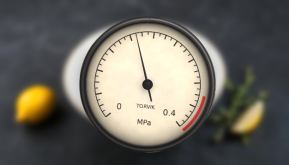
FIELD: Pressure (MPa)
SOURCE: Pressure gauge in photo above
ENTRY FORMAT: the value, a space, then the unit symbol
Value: 0.17 MPa
